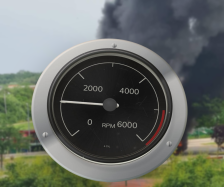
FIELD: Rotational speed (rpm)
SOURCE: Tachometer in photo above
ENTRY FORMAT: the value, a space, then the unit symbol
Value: 1000 rpm
